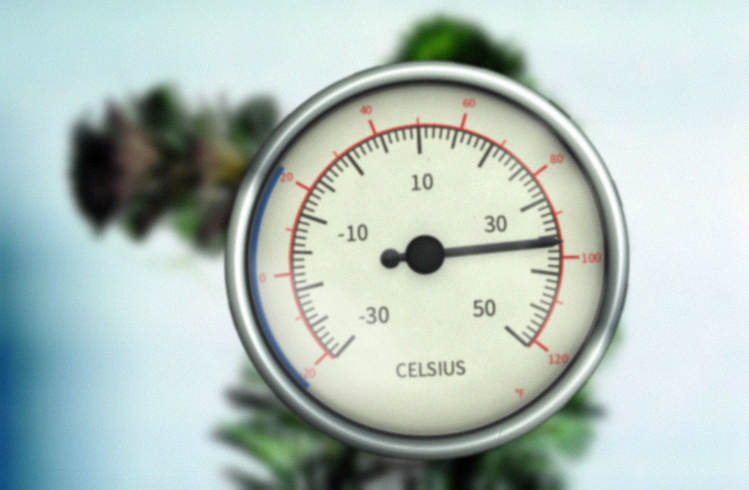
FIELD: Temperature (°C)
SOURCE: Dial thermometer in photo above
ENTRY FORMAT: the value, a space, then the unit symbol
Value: 36 °C
